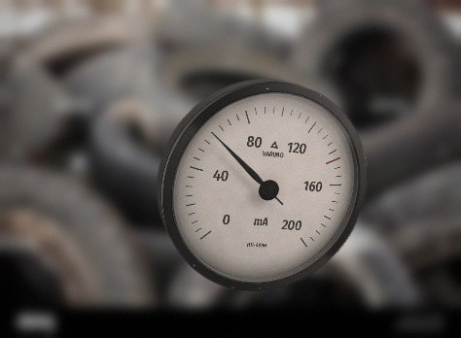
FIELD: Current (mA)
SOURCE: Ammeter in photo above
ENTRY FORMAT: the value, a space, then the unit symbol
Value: 60 mA
